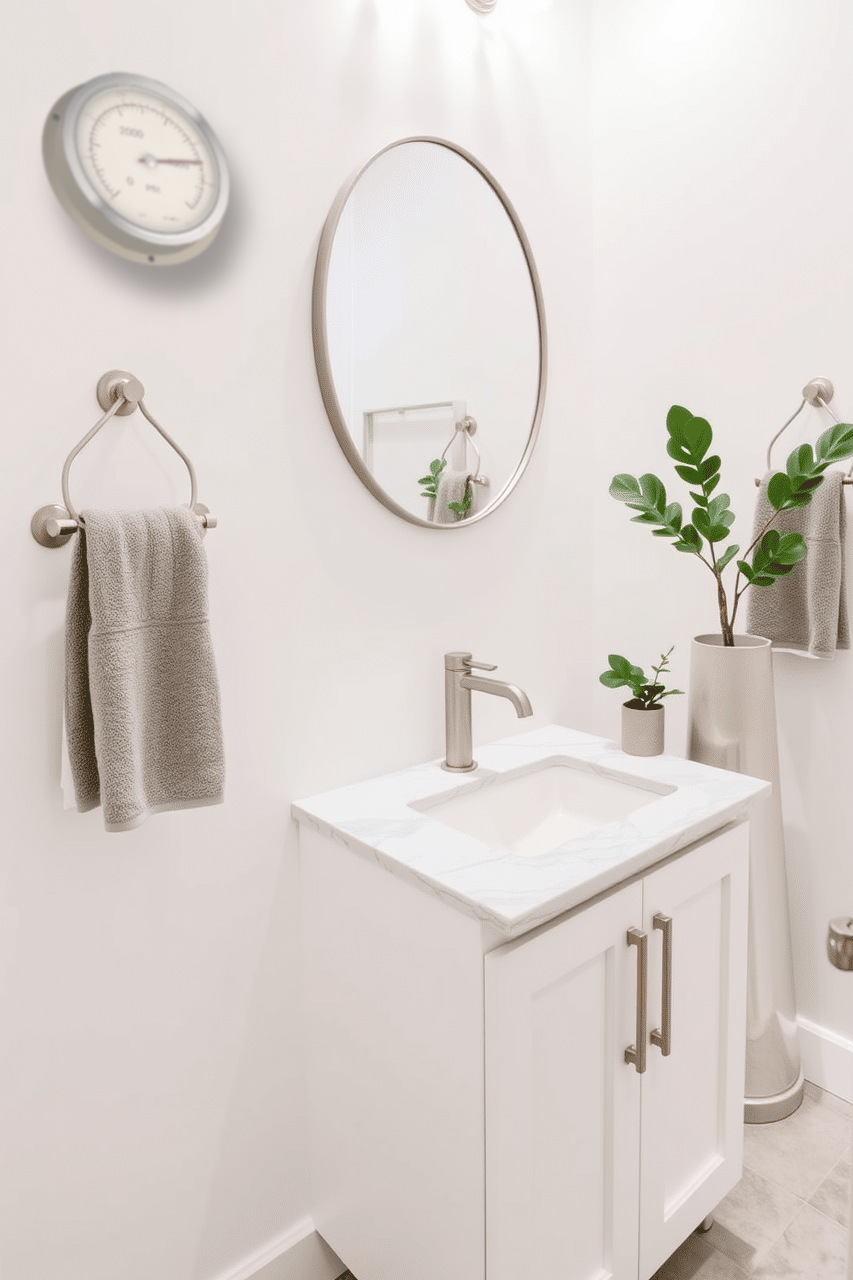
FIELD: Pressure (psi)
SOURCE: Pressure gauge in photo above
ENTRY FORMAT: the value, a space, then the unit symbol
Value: 4000 psi
